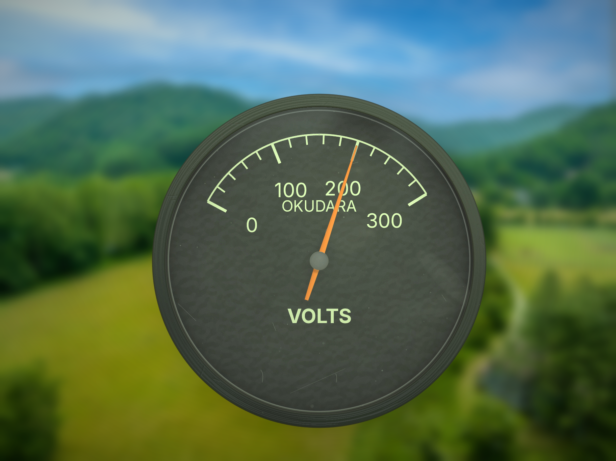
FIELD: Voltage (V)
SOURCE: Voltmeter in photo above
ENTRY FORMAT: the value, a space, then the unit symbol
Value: 200 V
